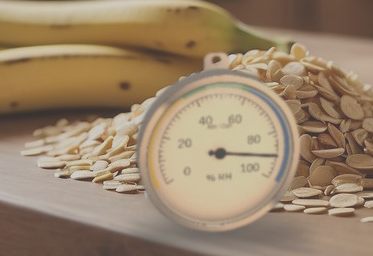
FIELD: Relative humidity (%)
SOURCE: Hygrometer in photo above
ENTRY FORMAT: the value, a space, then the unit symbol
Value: 90 %
